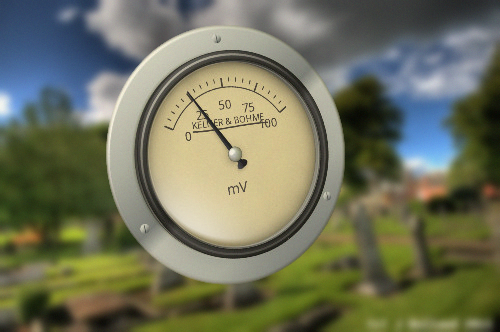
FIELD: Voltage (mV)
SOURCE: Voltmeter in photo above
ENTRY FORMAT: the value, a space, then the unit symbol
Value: 25 mV
